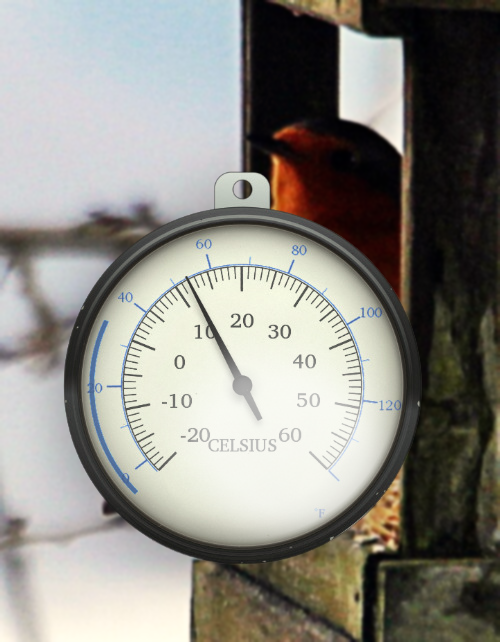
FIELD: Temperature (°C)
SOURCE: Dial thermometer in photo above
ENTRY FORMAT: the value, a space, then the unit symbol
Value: 12 °C
